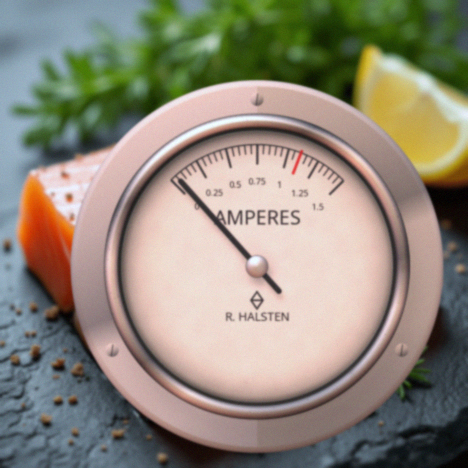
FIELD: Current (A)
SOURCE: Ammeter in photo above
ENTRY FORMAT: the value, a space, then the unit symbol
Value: 0.05 A
